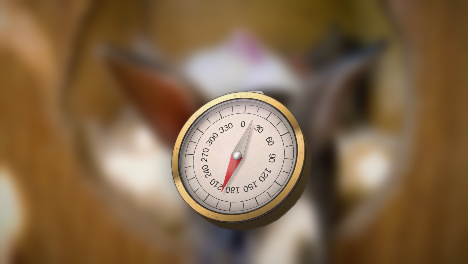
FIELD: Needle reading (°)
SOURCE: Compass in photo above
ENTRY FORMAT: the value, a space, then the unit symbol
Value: 195 °
